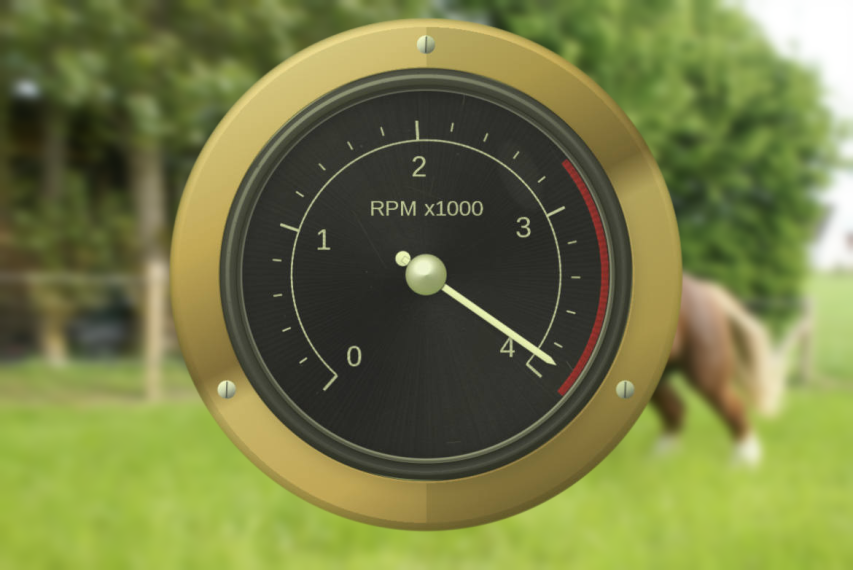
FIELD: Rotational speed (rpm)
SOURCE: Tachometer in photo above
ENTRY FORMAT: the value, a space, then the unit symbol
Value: 3900 rpm
